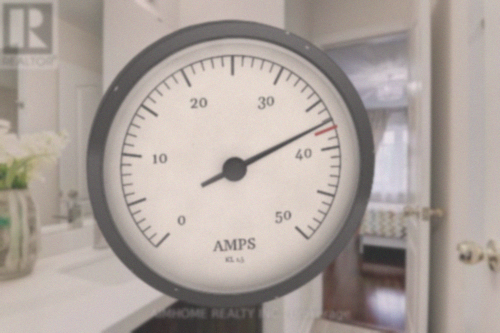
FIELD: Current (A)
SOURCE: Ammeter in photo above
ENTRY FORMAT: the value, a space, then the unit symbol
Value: 37 A
